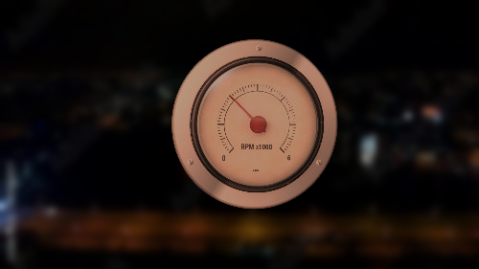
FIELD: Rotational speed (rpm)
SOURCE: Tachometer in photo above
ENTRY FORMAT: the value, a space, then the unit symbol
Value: 2000 rpm
